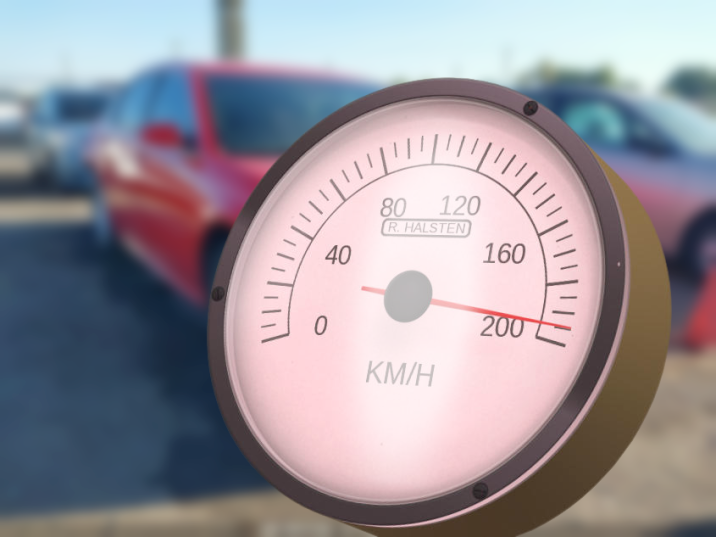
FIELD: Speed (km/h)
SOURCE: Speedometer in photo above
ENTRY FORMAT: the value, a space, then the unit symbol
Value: 195 km/h
